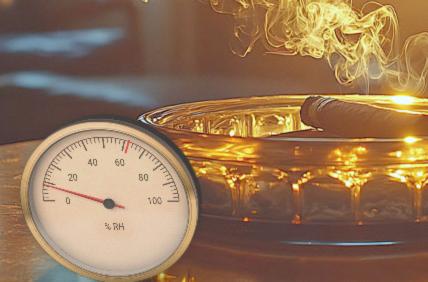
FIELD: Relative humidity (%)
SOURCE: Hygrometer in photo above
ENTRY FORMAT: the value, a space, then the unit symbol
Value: 10 %
